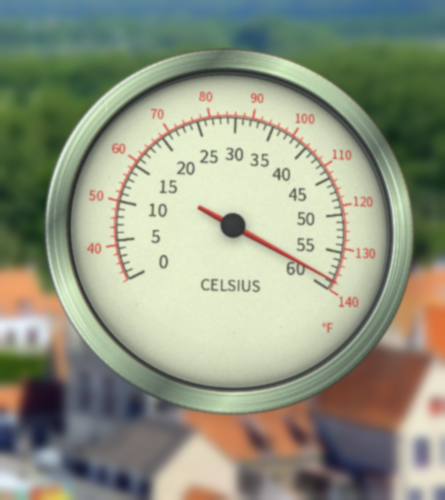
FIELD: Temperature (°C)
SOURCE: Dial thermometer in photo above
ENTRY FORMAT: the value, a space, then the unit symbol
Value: 59 °C
